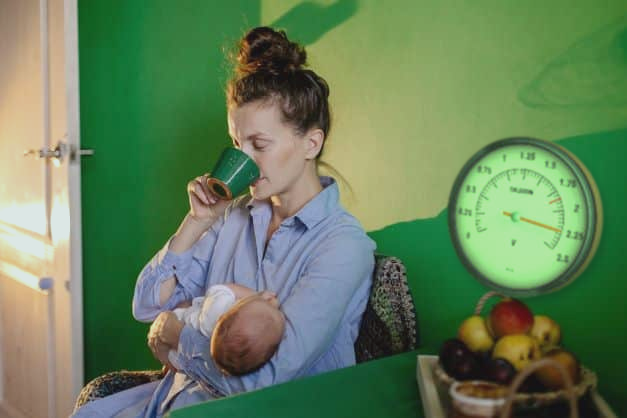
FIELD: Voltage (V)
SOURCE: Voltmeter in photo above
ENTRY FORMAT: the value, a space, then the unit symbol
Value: 2.25 V
